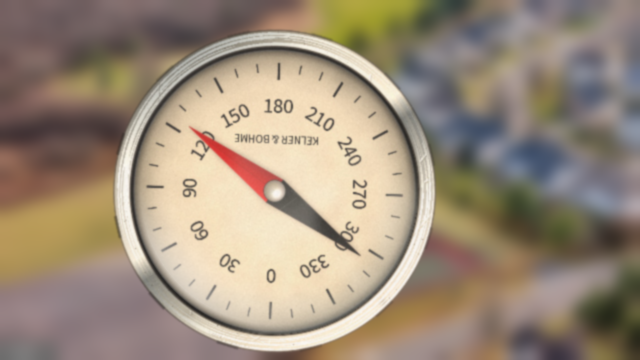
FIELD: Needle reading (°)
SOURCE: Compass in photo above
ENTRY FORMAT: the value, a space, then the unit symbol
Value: 125 °
